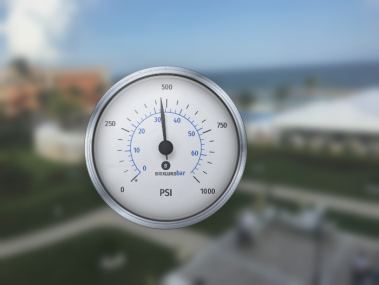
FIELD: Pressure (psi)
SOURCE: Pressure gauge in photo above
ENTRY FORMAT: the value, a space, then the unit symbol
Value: 475 psi
